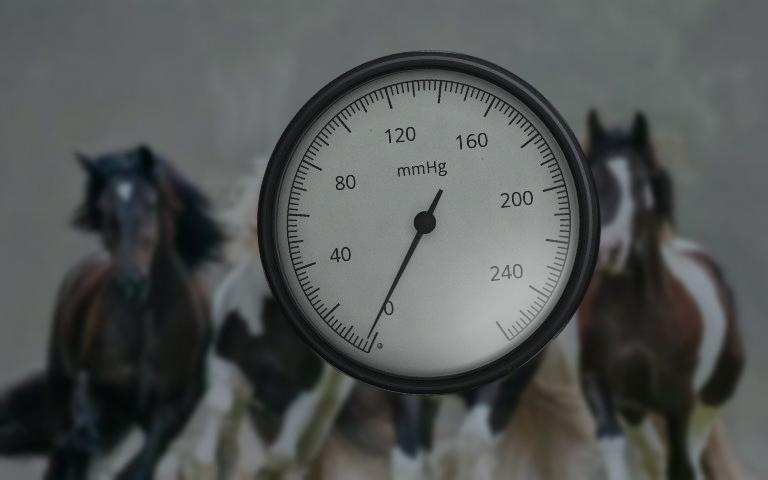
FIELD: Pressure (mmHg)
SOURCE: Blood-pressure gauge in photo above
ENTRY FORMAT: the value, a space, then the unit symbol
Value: 2 mmHg
